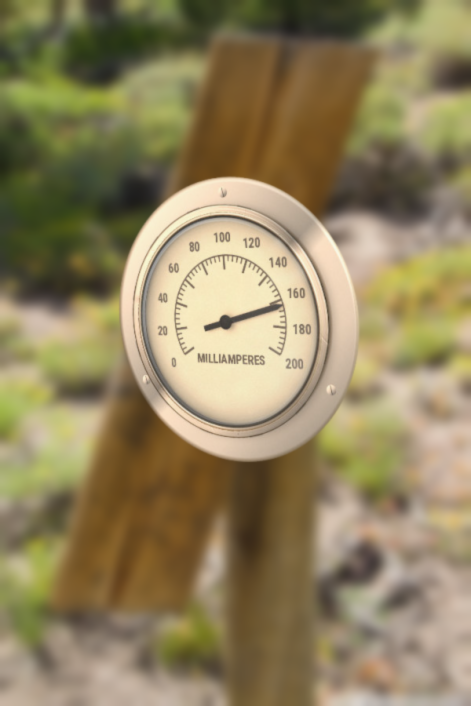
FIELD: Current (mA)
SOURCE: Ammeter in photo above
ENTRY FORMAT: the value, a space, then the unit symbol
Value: 164 mA
